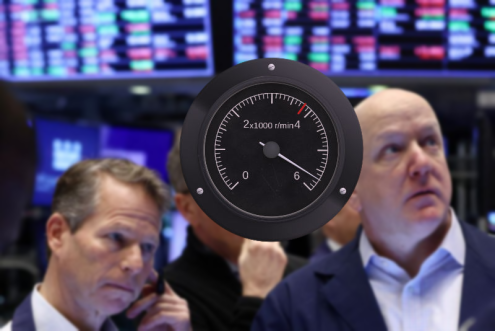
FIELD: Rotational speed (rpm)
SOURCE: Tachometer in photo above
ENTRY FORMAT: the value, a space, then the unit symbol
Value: 5700 rpm
